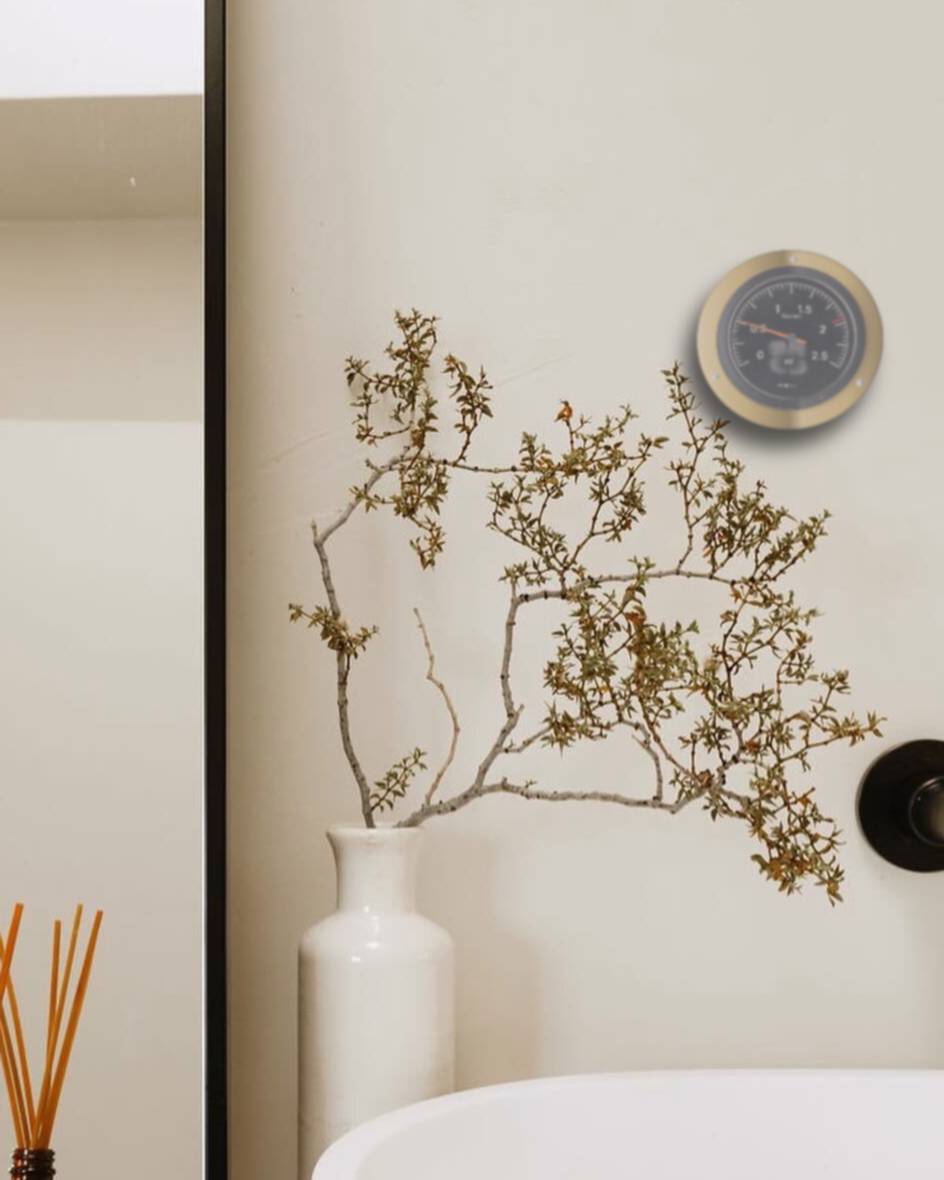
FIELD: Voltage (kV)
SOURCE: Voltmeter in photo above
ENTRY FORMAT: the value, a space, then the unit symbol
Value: 0.5 kV
